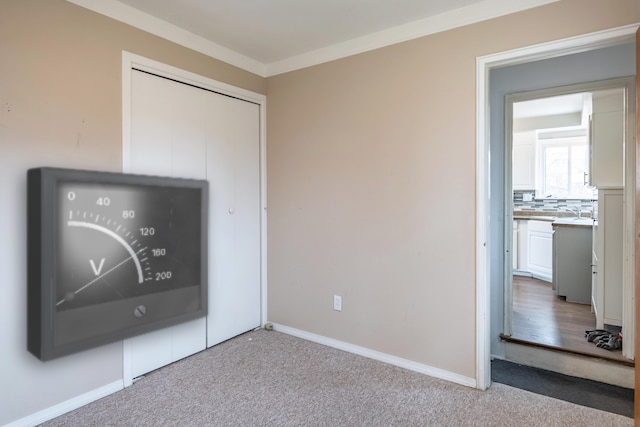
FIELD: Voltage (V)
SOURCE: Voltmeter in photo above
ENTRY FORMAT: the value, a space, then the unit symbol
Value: 140 V
